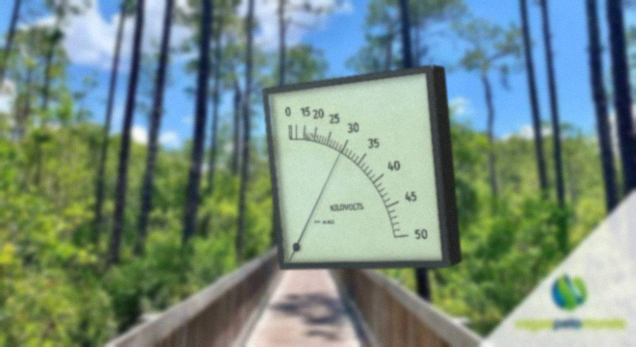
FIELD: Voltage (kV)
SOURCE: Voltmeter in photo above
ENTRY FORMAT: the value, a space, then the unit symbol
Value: 30 kV
